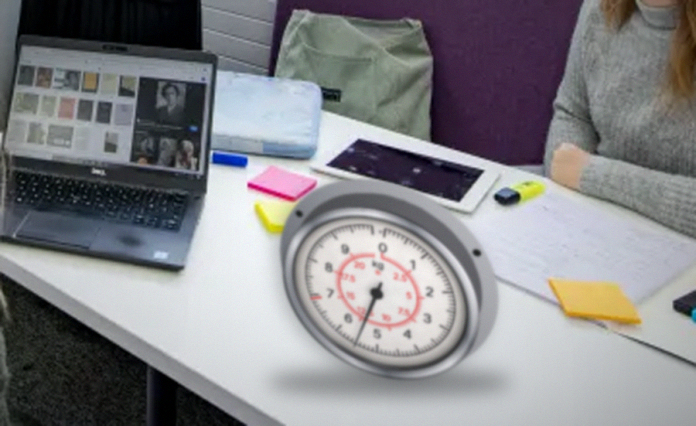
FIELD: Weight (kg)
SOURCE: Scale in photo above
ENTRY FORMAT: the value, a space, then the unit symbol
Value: 5.5 kg
